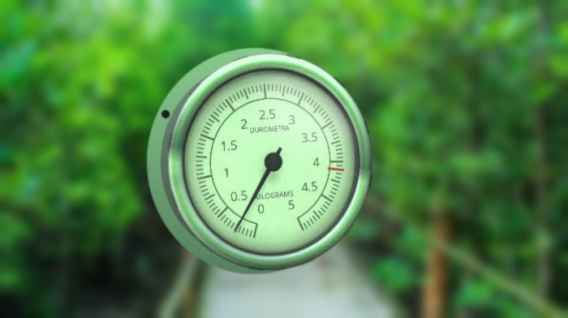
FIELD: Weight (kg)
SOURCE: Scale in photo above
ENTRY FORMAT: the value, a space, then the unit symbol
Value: 0.25 kg
